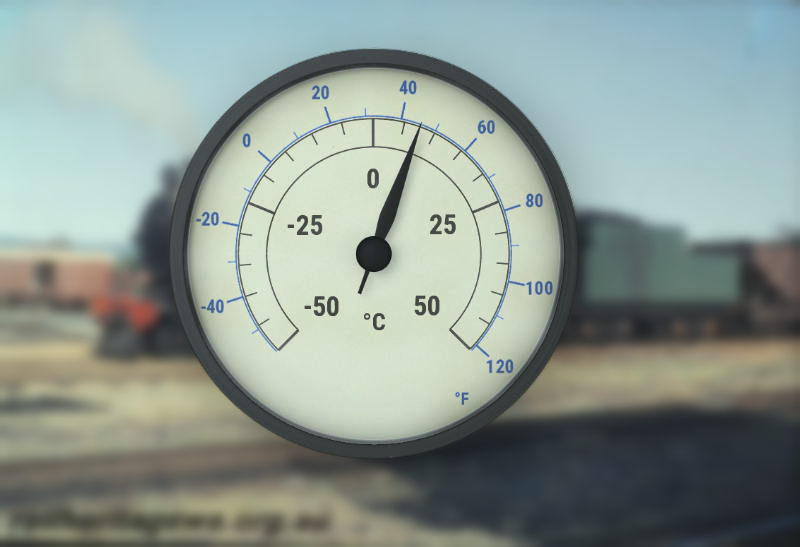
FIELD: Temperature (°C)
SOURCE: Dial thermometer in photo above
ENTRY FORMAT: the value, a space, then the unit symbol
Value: 7.5 °C
